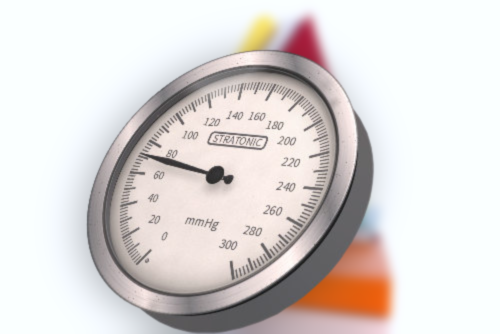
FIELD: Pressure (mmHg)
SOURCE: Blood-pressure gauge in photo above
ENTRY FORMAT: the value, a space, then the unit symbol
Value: 70 mmHg
